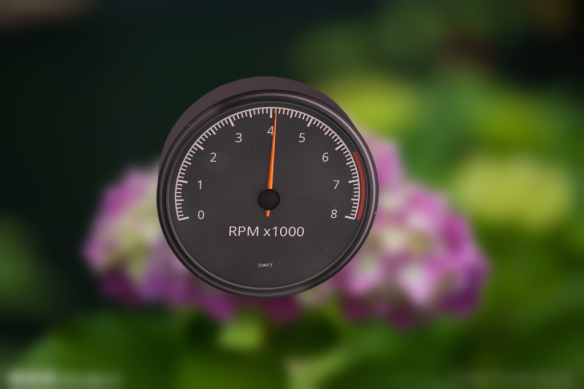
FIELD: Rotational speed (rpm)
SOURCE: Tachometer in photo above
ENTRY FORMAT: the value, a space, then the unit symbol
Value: 4100 rpm
